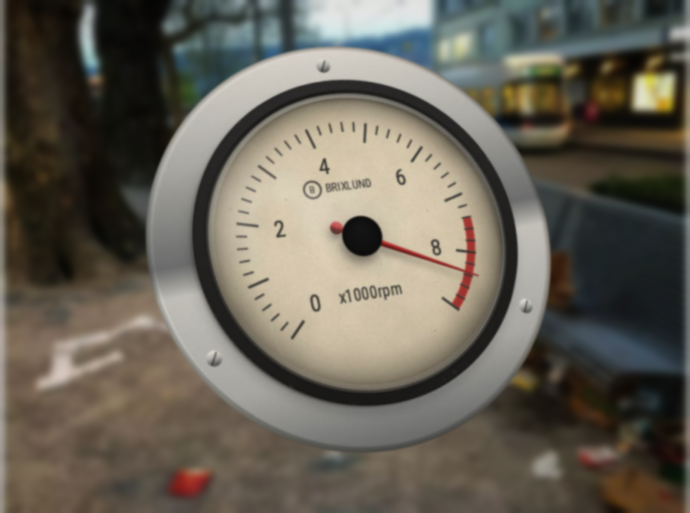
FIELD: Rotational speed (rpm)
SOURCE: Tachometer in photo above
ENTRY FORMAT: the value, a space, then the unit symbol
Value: 8400 rpm
